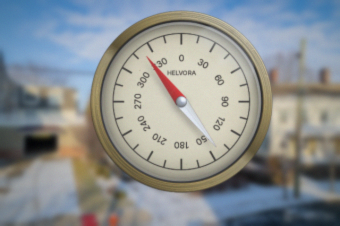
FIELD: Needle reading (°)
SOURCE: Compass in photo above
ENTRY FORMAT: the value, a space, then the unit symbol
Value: 322.5 °
